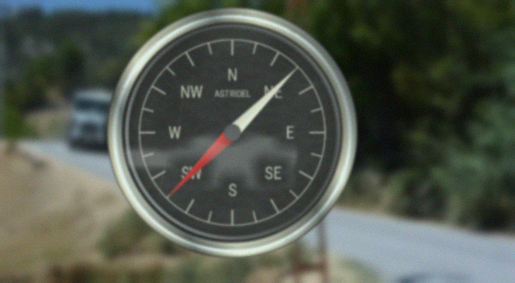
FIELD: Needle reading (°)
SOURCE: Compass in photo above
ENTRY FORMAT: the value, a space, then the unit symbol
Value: 225 °
